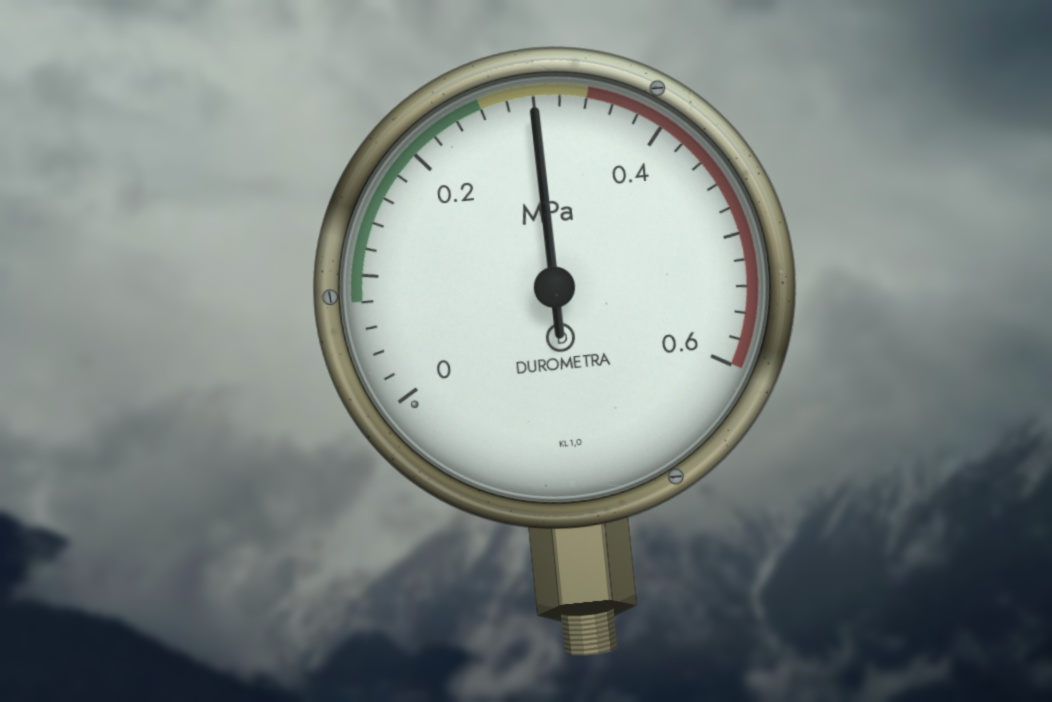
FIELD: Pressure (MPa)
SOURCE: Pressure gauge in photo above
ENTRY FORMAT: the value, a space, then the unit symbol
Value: 0.3 MPa
